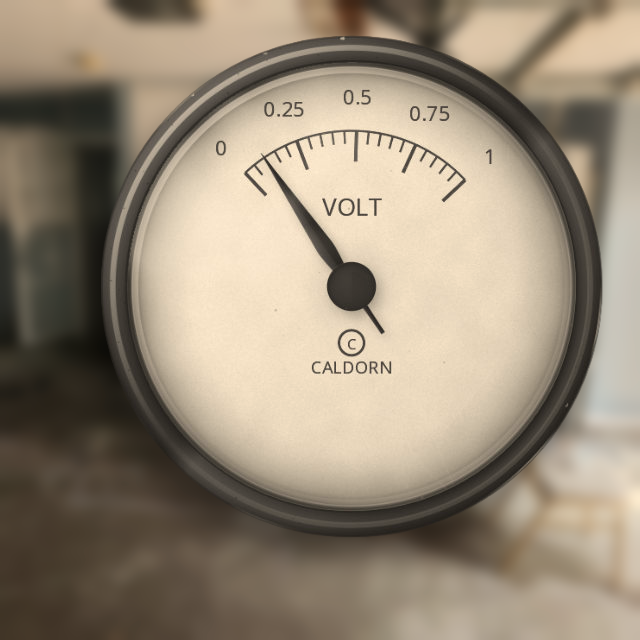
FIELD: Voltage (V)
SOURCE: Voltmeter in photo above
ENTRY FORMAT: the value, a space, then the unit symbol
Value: 0.1 V
